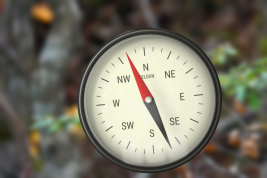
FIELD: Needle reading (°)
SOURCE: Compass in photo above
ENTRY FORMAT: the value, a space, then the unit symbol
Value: 340 °
